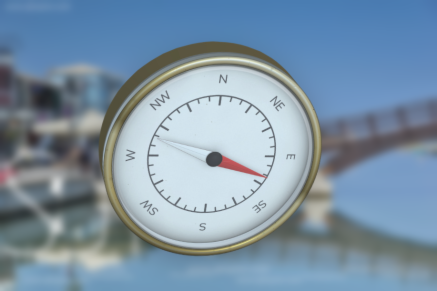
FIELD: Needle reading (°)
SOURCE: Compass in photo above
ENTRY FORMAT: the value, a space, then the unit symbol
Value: 110 °
